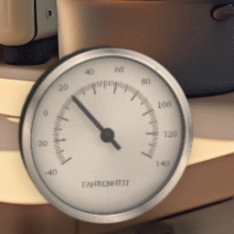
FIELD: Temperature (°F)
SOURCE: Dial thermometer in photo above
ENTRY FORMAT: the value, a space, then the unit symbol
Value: 20 °F
